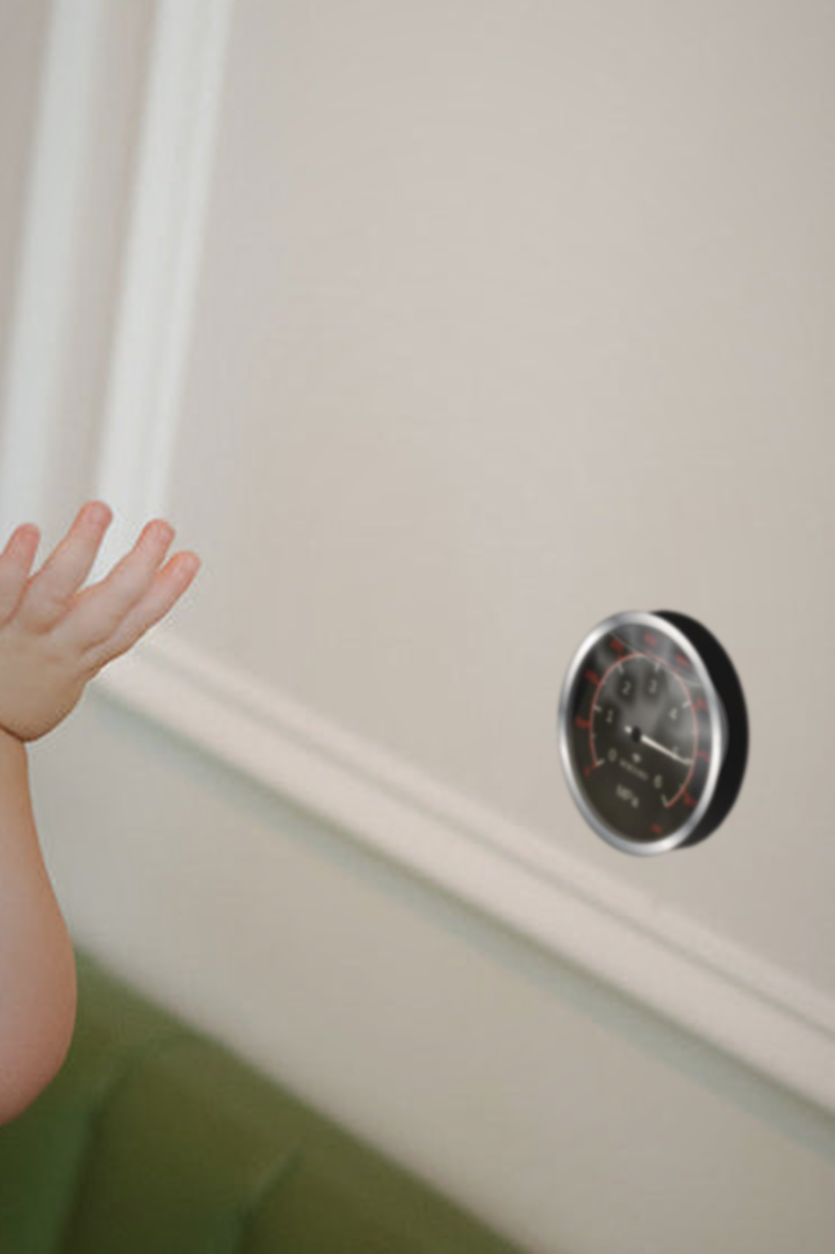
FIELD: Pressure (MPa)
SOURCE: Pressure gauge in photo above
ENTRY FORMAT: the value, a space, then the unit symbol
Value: 5 MPa
